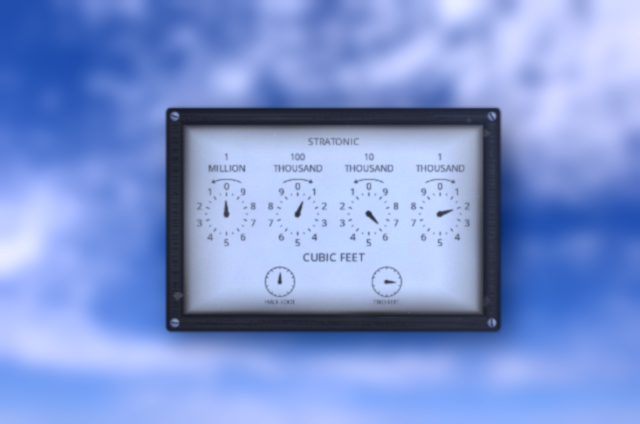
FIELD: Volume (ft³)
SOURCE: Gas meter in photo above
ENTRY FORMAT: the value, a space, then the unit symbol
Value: 6200 ft³
